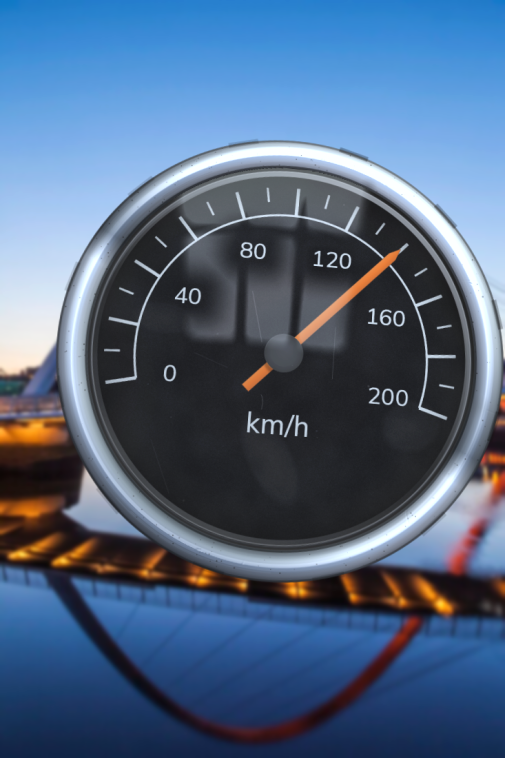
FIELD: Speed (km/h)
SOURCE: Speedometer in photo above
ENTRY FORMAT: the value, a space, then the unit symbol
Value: 140 km/h
